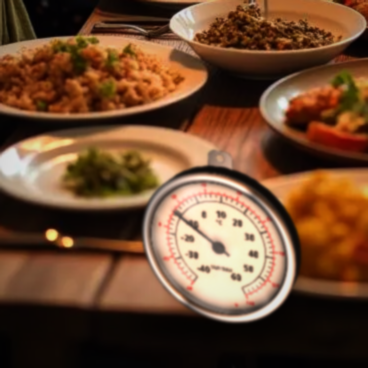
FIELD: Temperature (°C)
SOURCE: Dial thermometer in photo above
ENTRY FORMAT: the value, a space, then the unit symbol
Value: -10 °C
